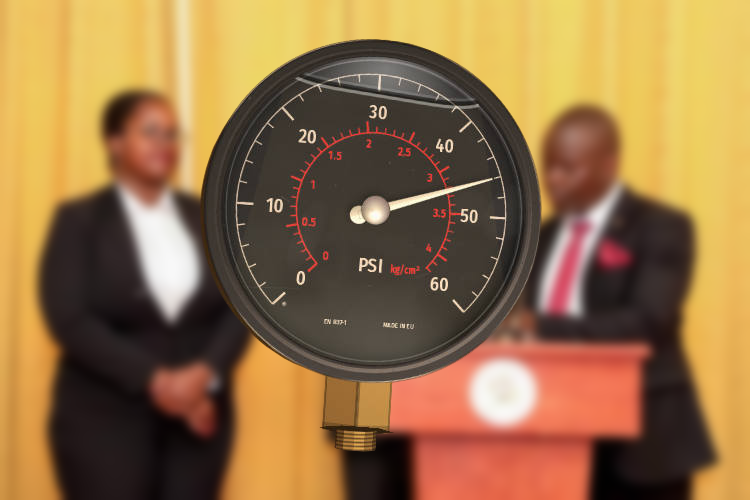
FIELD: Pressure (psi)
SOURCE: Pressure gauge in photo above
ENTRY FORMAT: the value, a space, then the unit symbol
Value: 46 psi
